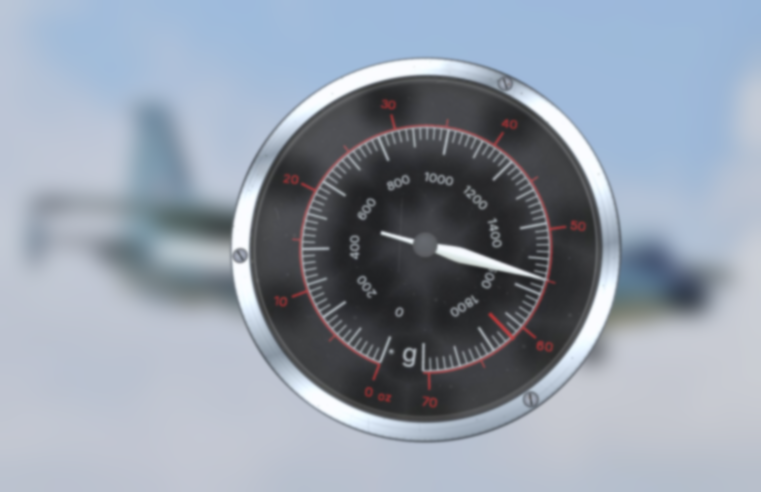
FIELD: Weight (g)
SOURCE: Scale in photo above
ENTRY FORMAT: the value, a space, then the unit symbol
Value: 1560 g
